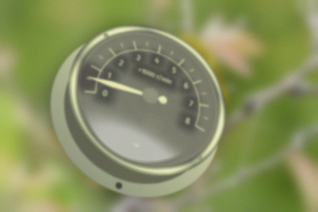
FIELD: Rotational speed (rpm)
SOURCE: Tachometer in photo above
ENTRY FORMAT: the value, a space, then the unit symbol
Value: 500 rpm
